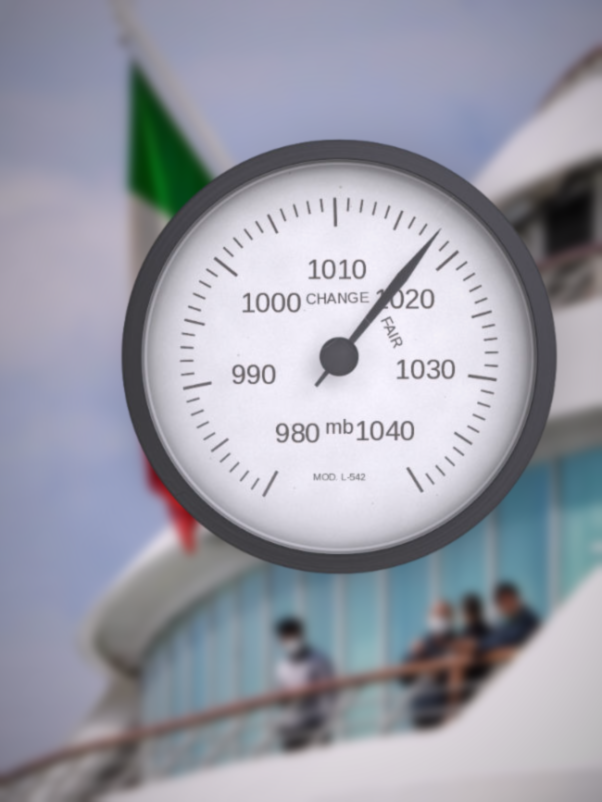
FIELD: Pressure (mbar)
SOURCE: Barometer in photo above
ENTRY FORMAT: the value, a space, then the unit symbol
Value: 1018 mbar
